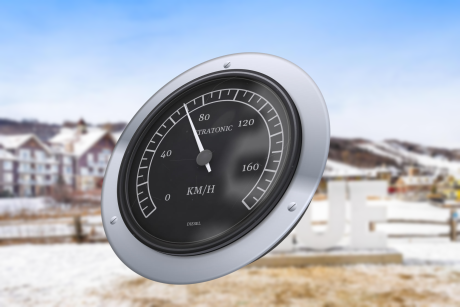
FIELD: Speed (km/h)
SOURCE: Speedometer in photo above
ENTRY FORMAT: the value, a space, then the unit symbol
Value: 70 km/h
